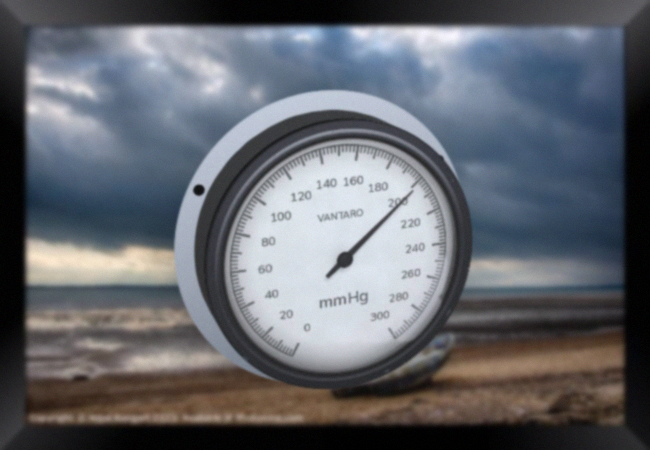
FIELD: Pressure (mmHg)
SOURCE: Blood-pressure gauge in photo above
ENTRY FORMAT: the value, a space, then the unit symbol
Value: 200 mmHg
